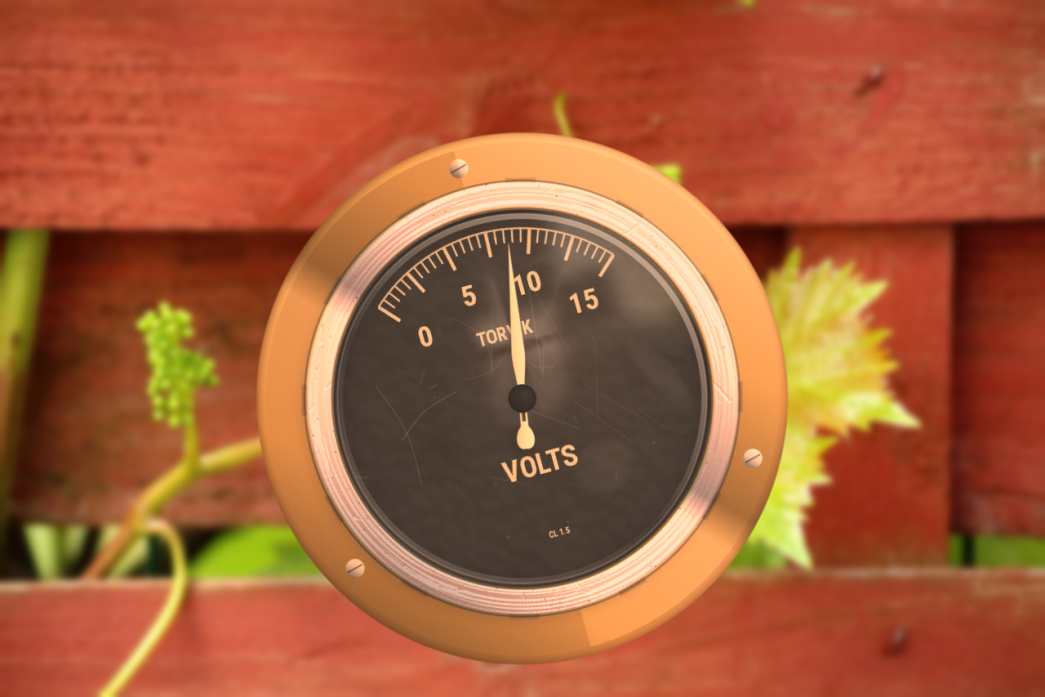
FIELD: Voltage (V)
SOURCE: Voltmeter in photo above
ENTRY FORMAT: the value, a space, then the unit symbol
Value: 8.75 V
